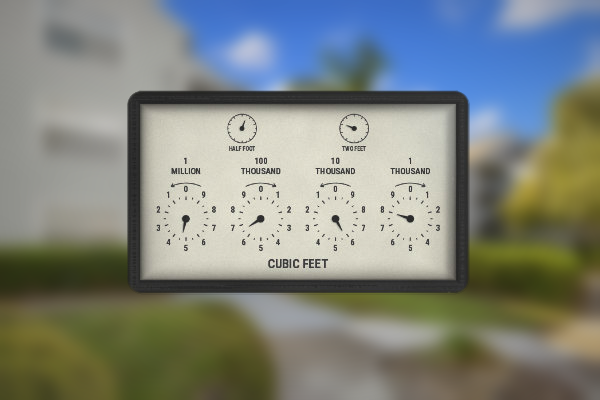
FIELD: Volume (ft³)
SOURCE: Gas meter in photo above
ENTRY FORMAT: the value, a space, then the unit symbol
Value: 465800 ft³
